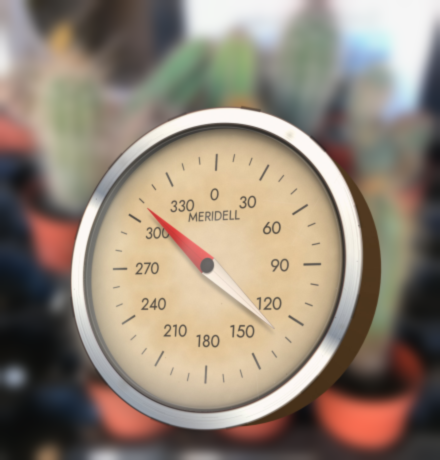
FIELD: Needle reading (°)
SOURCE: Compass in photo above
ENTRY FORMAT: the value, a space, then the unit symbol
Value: 310 °
